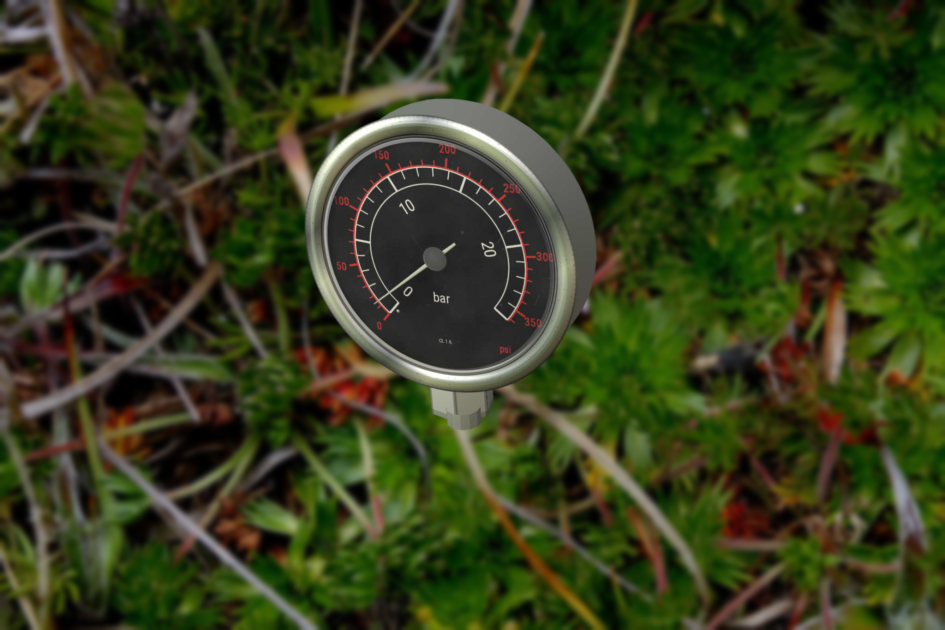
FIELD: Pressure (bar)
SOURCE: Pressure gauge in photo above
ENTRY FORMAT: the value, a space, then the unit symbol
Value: 1 bar
